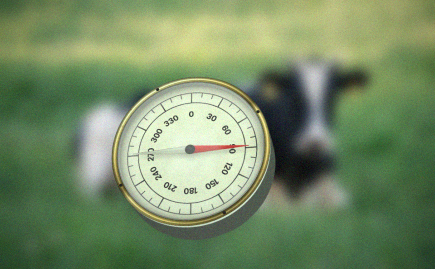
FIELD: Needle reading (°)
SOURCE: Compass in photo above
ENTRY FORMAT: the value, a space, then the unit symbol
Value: 90 °
